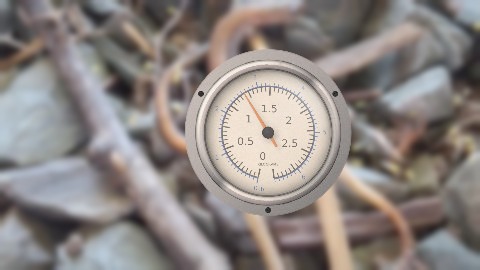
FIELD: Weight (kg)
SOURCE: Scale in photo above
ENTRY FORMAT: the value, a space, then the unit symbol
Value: 1.2 kg
